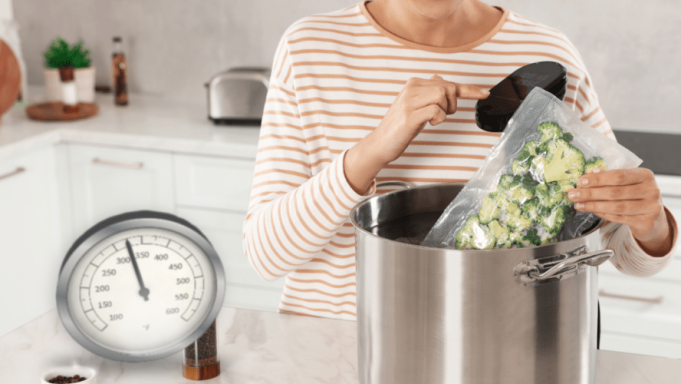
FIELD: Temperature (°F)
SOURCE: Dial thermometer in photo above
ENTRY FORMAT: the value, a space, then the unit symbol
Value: 325 °F
